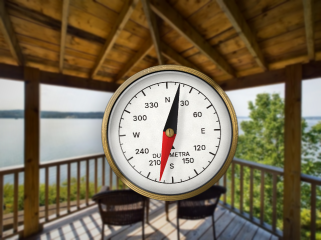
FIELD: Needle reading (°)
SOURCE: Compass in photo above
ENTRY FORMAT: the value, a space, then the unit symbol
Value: 195 °
